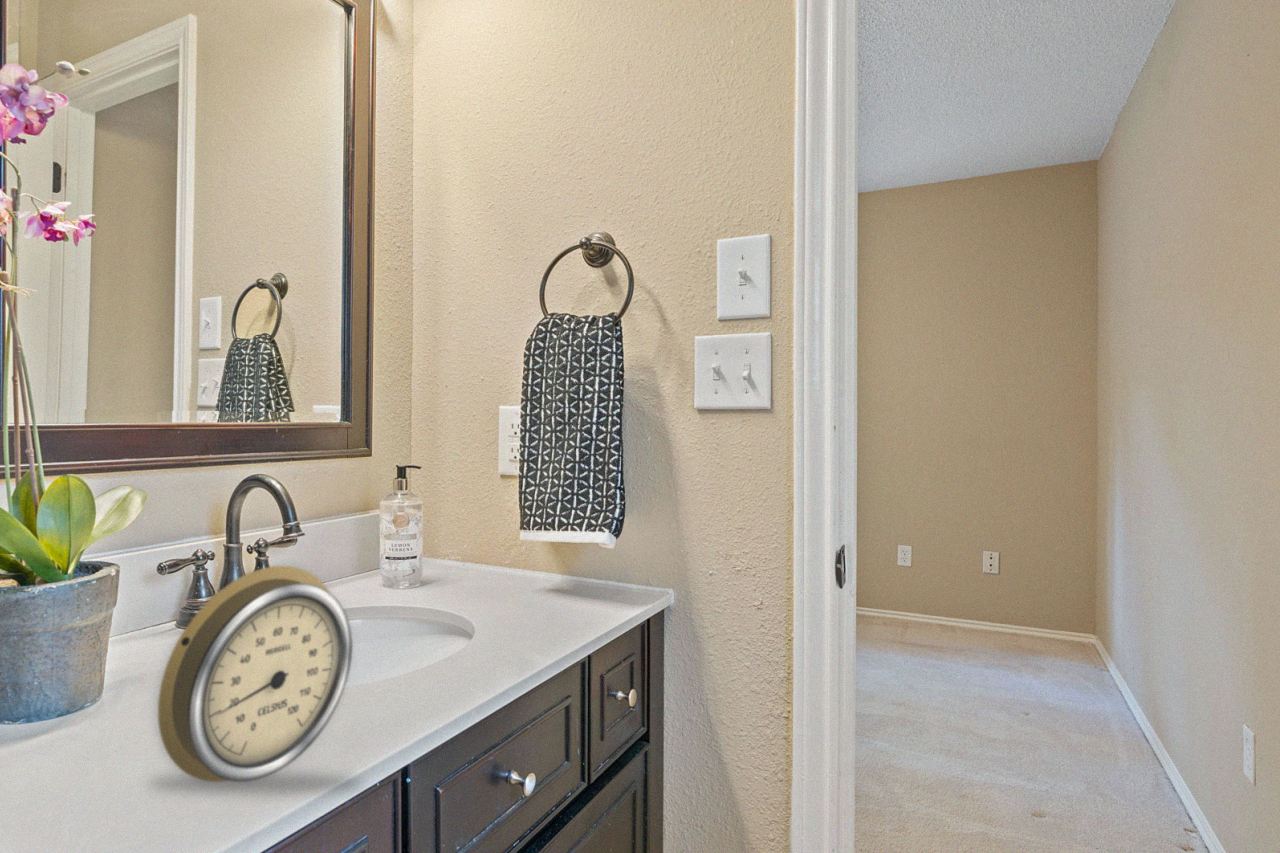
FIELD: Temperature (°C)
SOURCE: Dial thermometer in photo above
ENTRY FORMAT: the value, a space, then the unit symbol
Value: 20 °C
